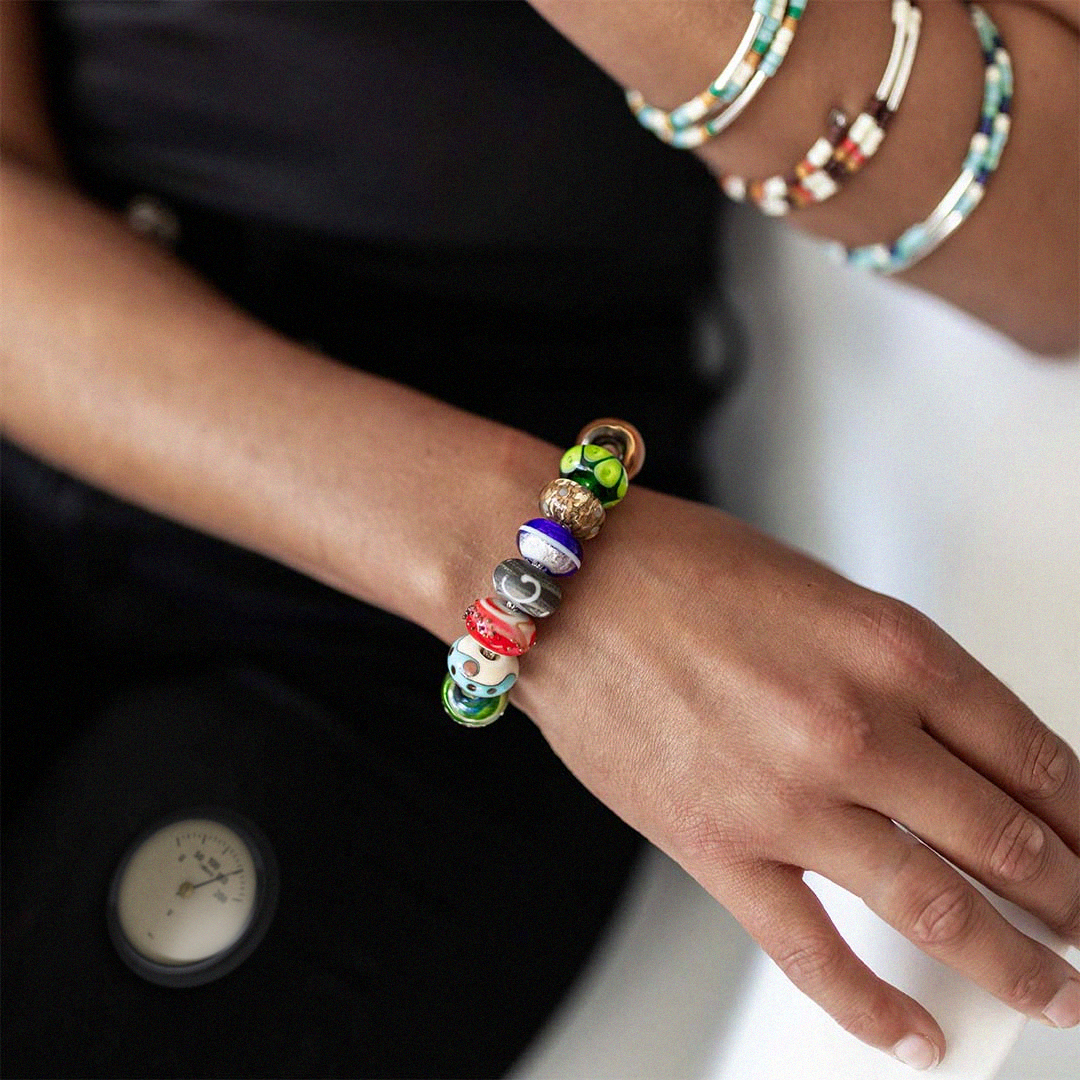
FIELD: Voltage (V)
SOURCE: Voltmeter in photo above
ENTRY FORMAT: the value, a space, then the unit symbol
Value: 150 V
